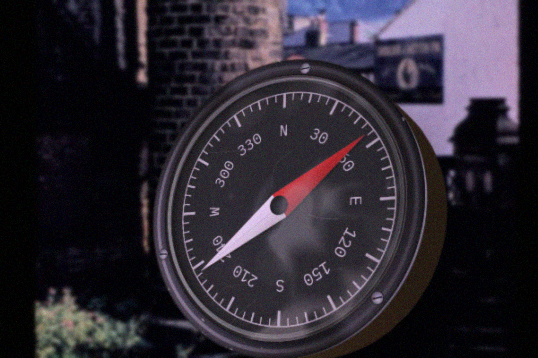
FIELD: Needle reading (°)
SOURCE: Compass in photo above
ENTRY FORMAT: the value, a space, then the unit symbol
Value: 55 °
